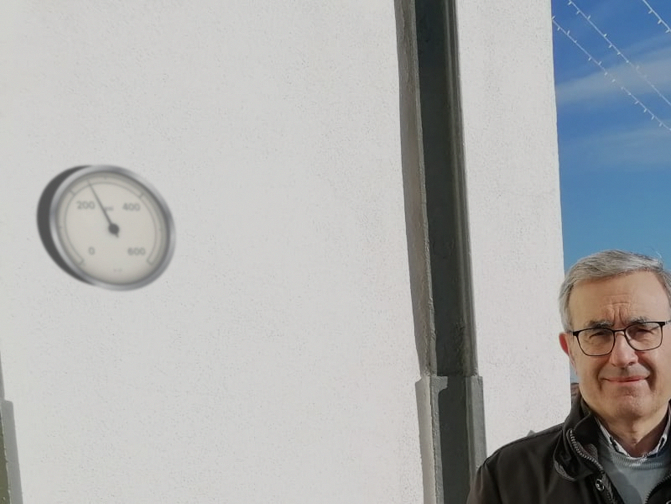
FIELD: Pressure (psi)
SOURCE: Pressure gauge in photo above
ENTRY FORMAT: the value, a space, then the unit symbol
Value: 250 psi
